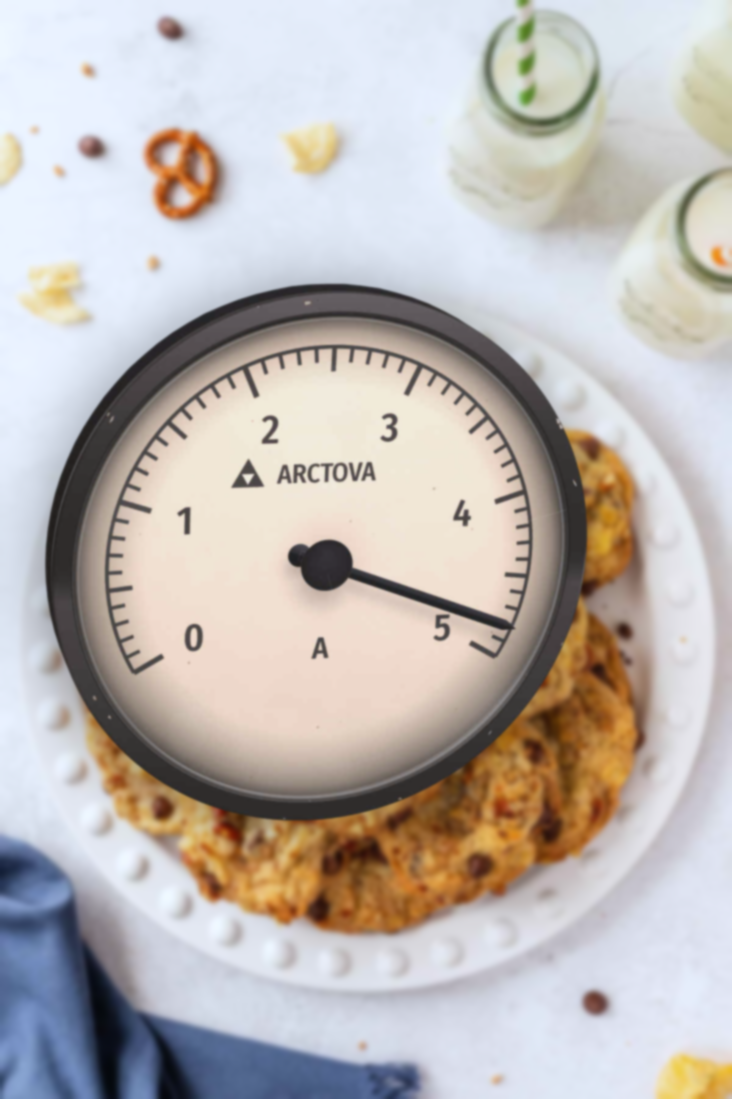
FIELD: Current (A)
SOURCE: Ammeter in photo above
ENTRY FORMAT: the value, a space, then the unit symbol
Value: 4.8 A
